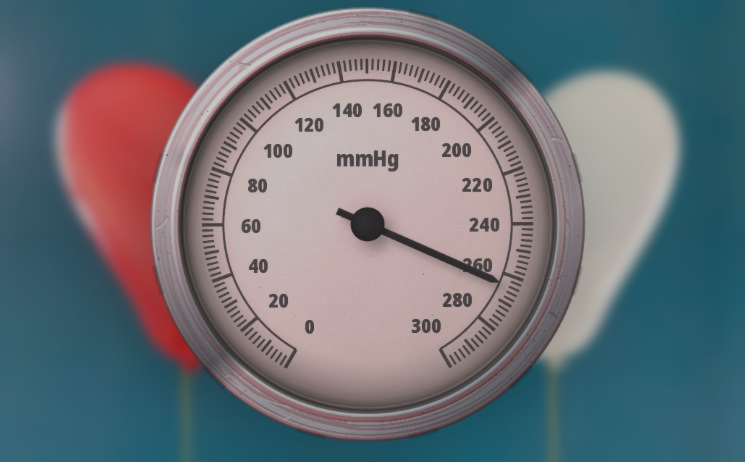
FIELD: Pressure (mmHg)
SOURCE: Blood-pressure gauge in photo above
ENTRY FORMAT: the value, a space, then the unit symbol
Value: 264 mmHg
